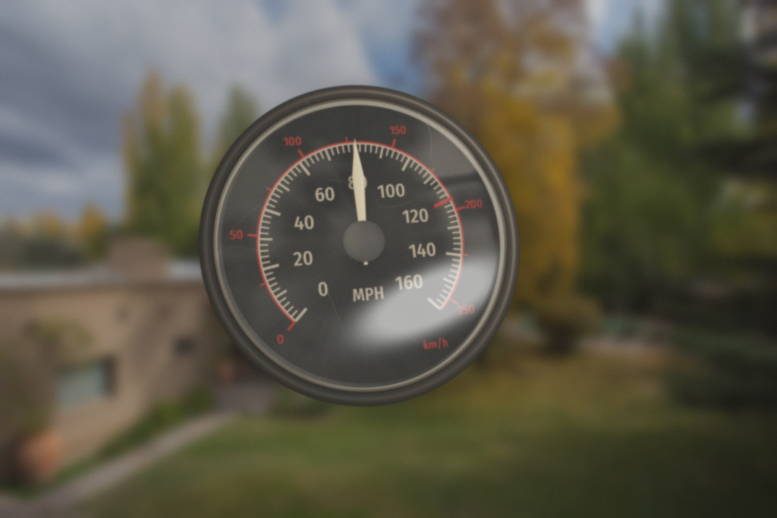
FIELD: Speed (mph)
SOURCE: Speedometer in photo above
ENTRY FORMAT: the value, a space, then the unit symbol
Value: 80 mph
